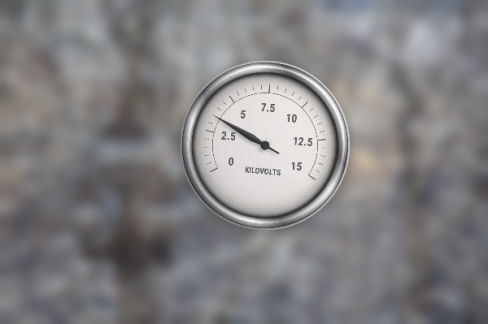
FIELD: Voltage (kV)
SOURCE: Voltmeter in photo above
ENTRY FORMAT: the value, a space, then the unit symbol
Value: 3.5 kV
